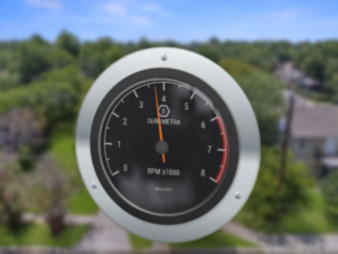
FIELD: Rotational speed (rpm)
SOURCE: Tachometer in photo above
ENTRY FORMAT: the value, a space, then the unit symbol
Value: 3750 rpm
